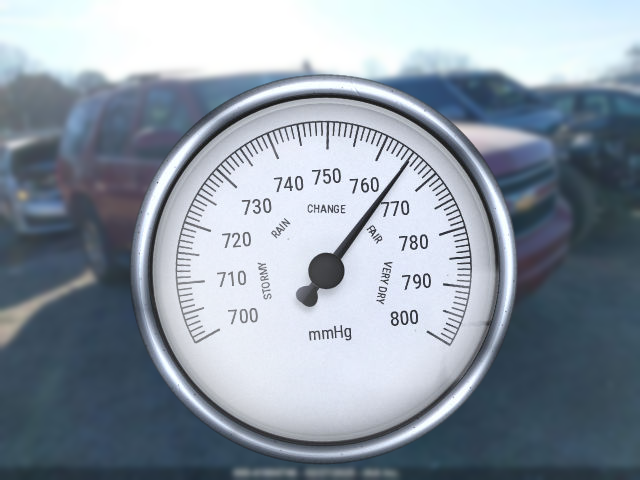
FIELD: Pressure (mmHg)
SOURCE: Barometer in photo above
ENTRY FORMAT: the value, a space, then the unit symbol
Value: 765 mmHg
